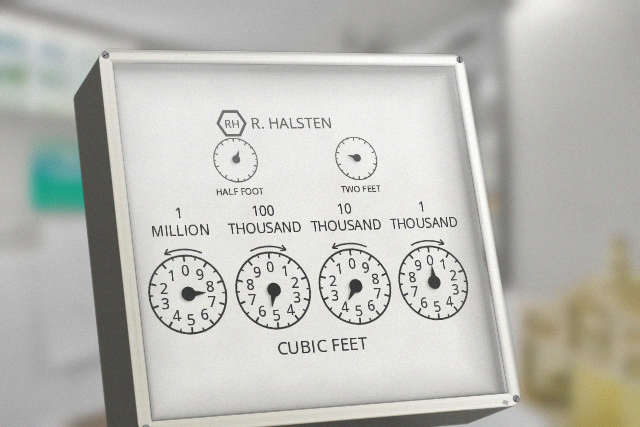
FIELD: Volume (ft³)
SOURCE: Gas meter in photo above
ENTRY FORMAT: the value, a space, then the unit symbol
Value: 754000 ft³
